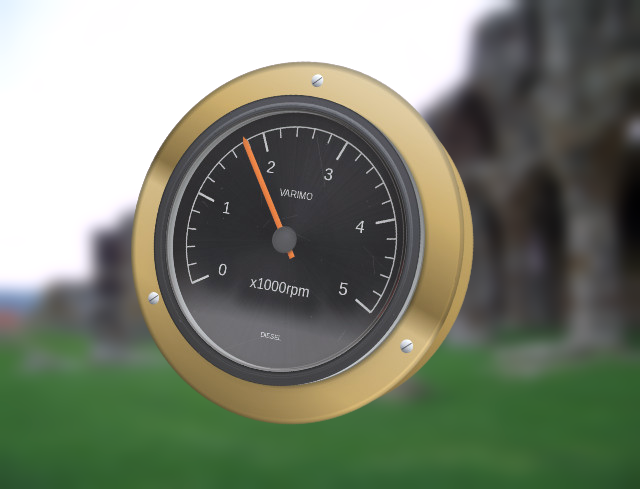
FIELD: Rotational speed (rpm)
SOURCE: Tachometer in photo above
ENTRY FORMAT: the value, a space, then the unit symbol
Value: 1800 rpm
